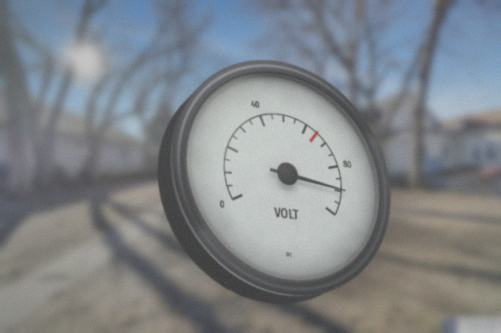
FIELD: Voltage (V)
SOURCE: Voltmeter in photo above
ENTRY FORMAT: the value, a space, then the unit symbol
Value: 90 V
